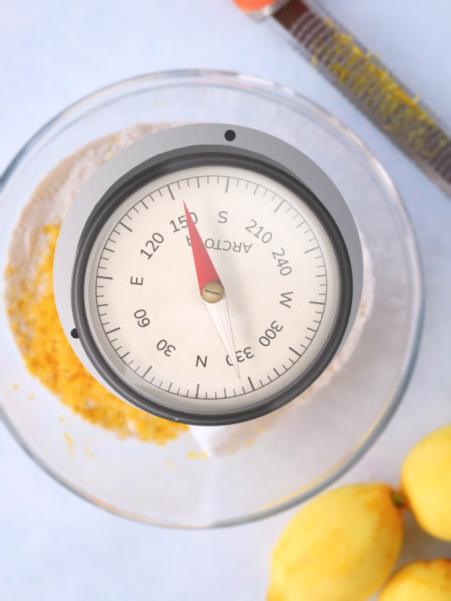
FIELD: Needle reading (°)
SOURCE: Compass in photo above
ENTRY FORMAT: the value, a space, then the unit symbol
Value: 155 °
